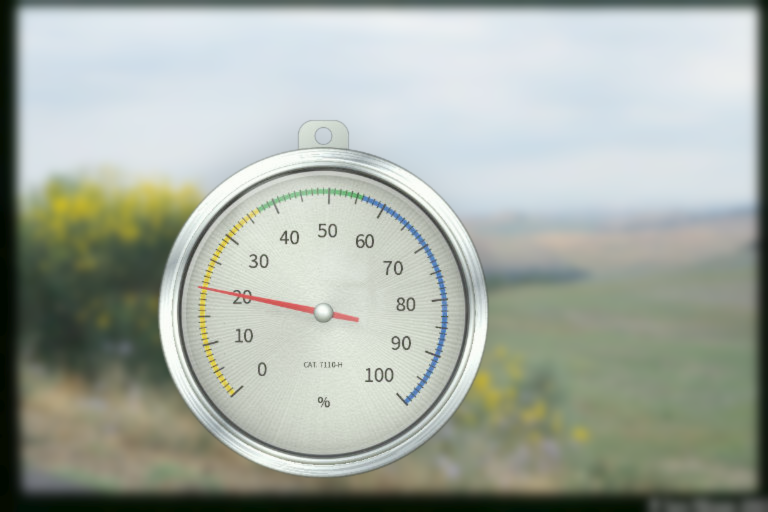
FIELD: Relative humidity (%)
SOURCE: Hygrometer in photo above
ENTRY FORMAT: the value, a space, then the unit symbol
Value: 20 %
